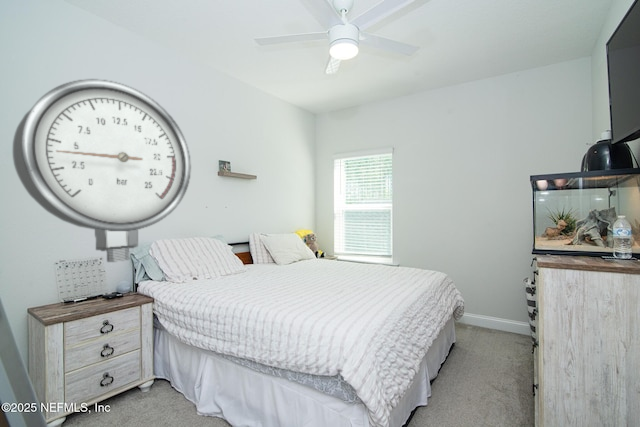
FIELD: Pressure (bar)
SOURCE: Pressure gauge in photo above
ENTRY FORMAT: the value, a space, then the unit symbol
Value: 4 bar
